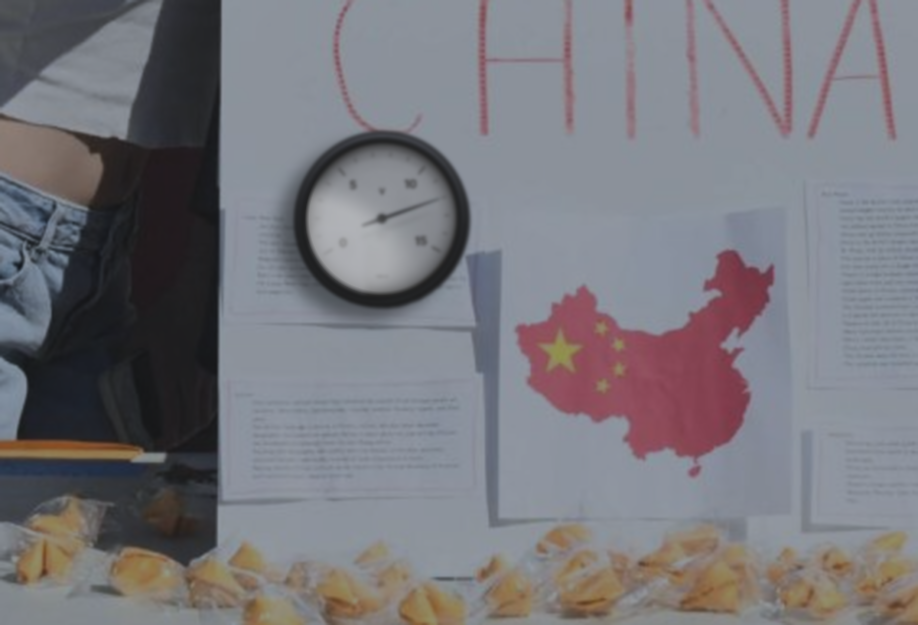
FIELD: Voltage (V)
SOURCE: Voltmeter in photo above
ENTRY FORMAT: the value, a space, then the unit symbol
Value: 12 V
